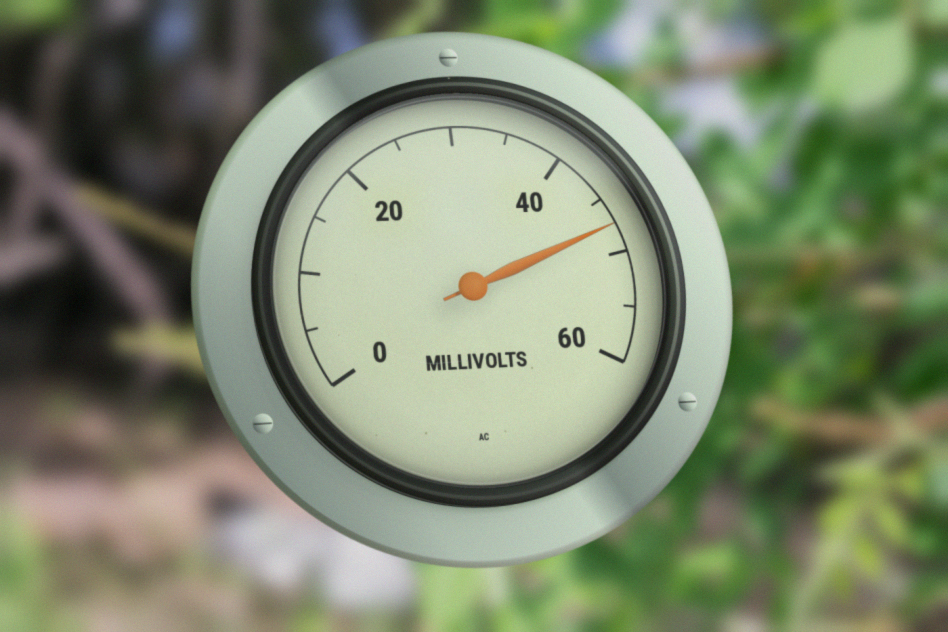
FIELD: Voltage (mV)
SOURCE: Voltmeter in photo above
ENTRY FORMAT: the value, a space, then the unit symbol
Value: 47.5 mV
